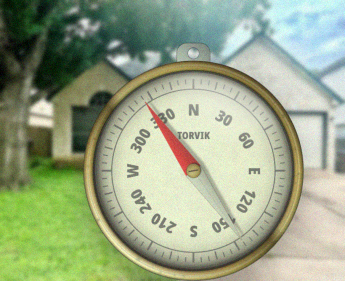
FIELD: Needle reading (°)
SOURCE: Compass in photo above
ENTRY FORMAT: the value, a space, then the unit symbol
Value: 325 °
